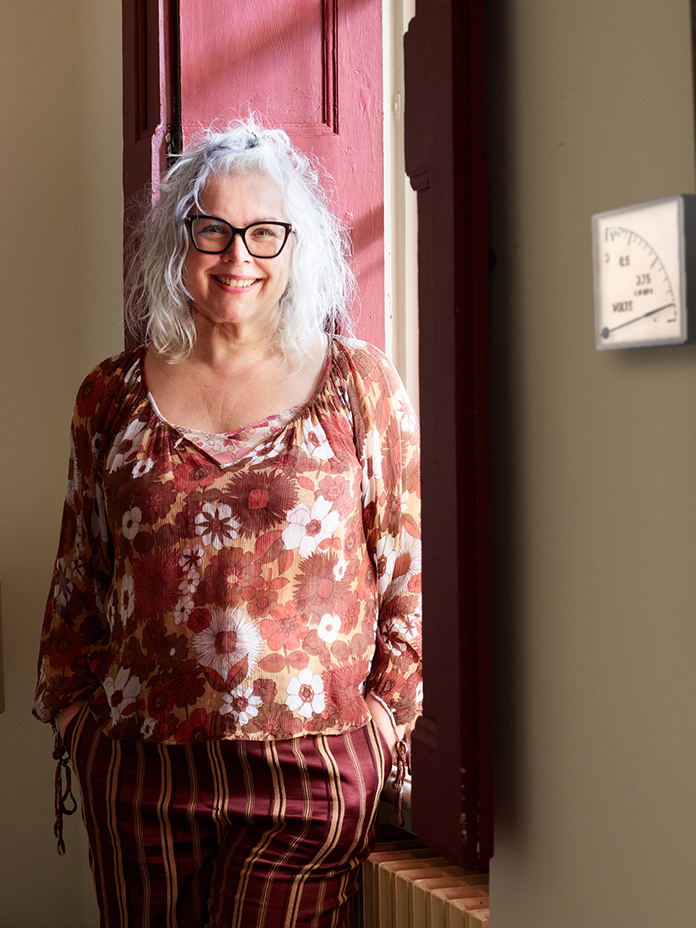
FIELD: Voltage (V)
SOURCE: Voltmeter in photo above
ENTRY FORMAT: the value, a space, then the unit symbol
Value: 0.95 V
